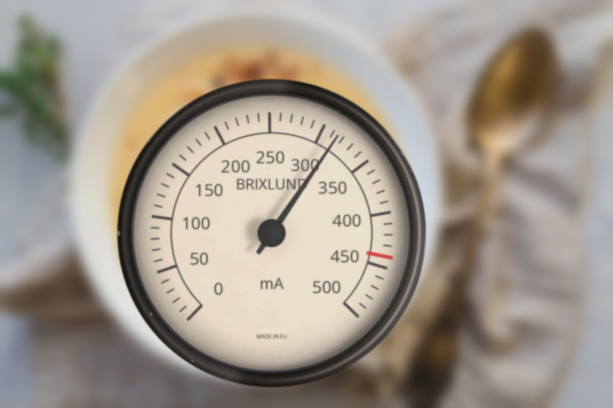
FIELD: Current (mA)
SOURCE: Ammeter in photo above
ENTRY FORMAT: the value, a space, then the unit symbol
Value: 315 mA
